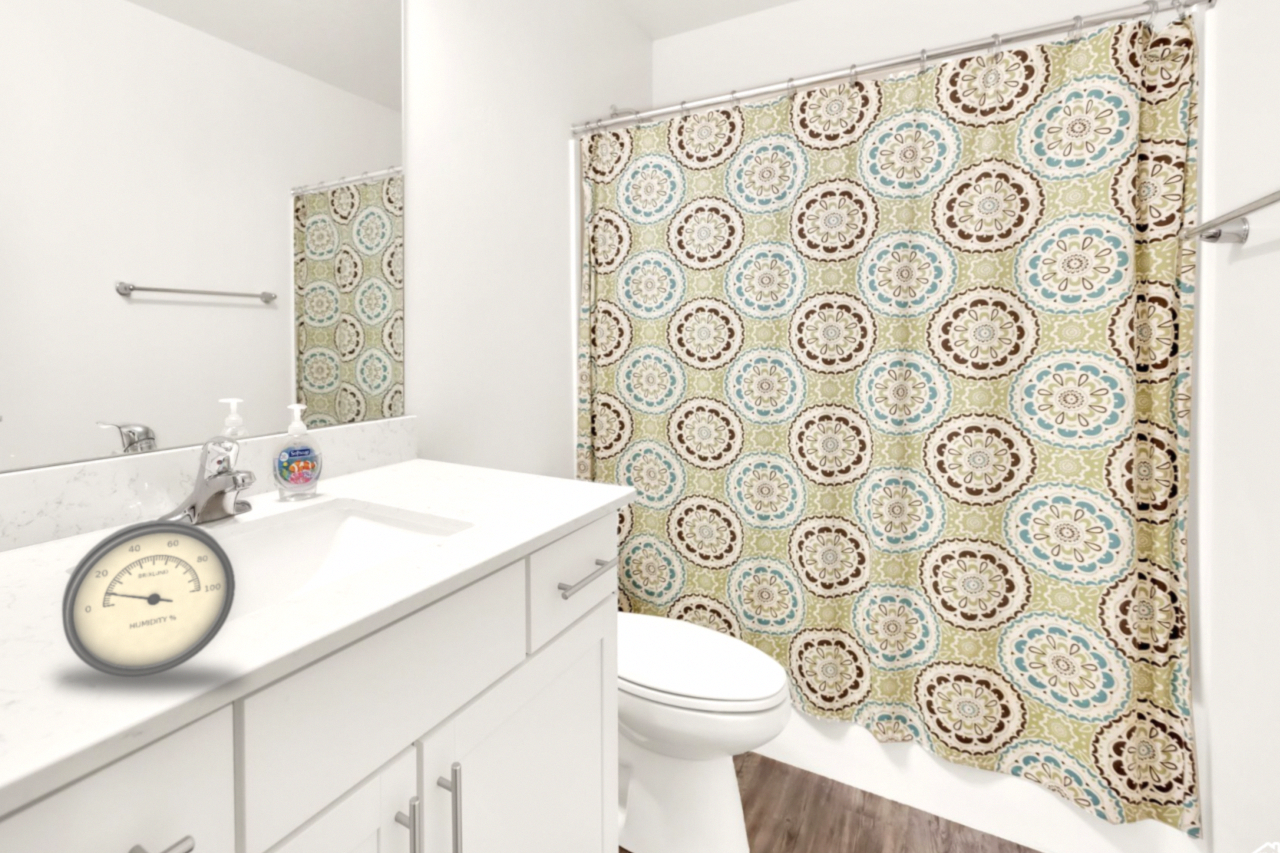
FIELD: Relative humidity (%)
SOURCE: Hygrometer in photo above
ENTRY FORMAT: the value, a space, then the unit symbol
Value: 10 %
